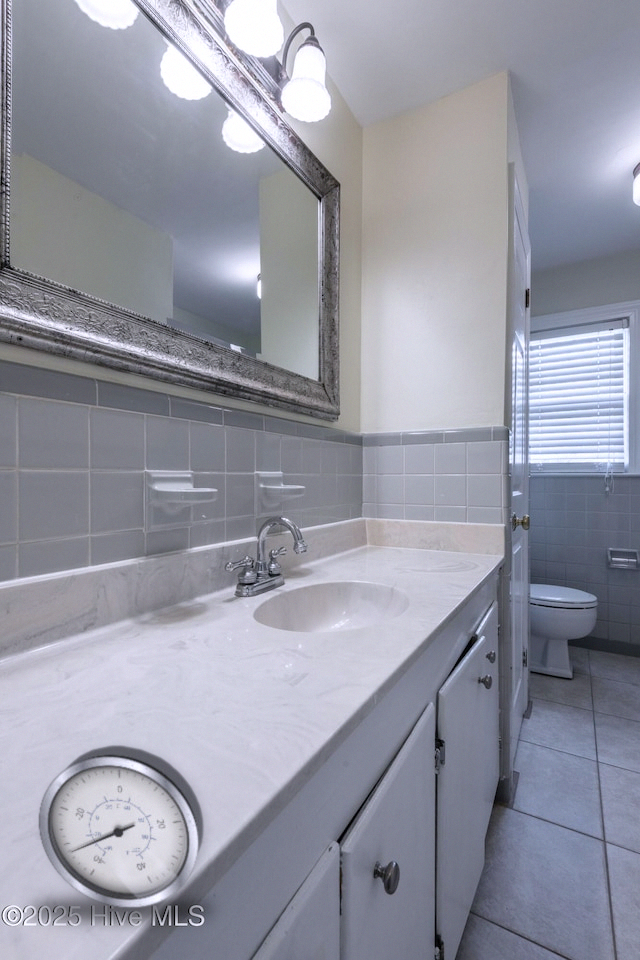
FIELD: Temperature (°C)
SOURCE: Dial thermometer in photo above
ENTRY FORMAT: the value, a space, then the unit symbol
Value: -32 °C
